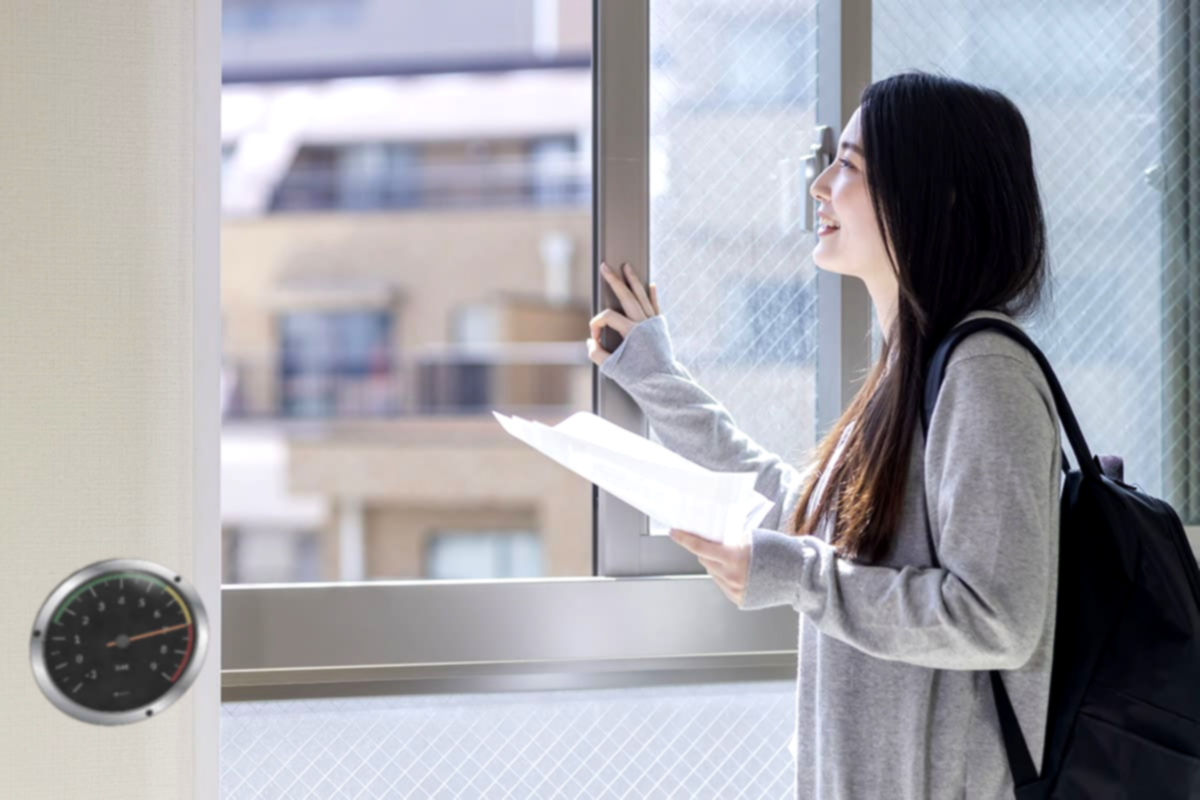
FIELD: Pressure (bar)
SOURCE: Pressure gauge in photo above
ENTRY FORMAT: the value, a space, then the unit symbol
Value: 7 bar
